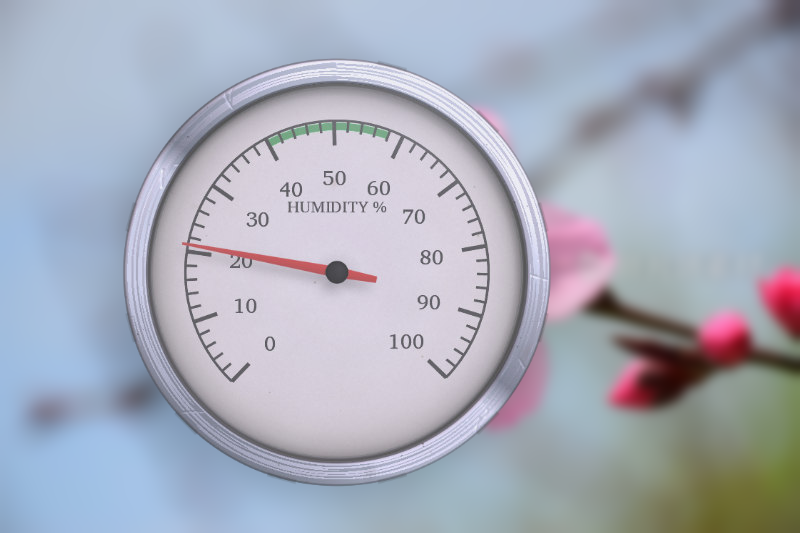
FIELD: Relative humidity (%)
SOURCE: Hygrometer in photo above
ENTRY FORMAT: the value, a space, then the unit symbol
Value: 21 %
